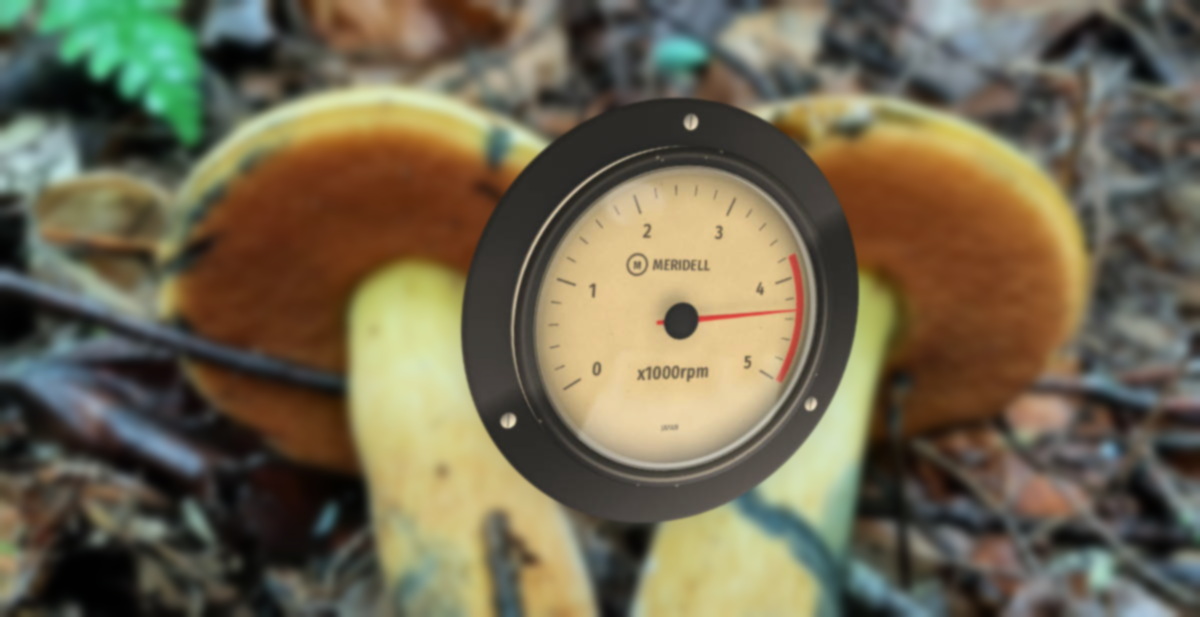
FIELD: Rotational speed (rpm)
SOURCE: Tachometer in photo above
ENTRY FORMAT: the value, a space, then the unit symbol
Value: 4300 rpm
